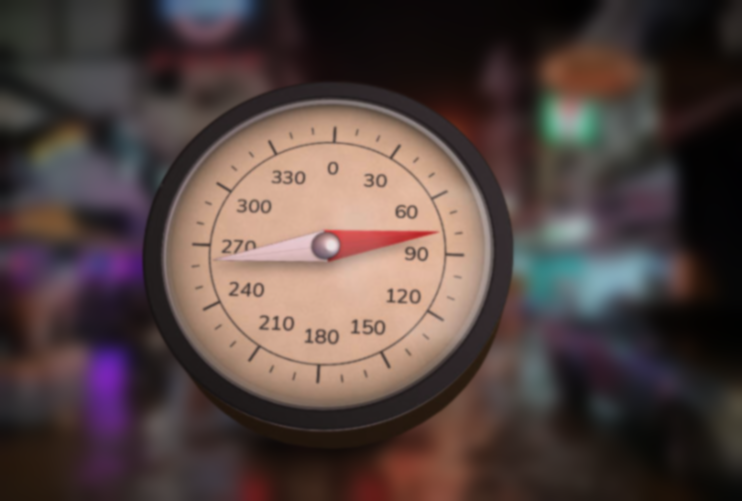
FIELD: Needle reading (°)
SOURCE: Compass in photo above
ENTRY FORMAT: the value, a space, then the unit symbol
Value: 80 °
